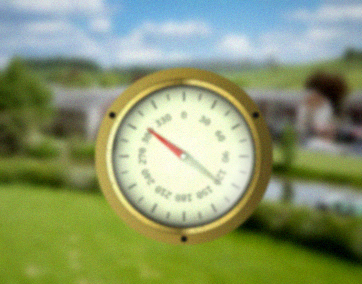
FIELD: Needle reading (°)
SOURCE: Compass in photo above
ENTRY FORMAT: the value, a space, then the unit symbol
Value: 307.5 °
